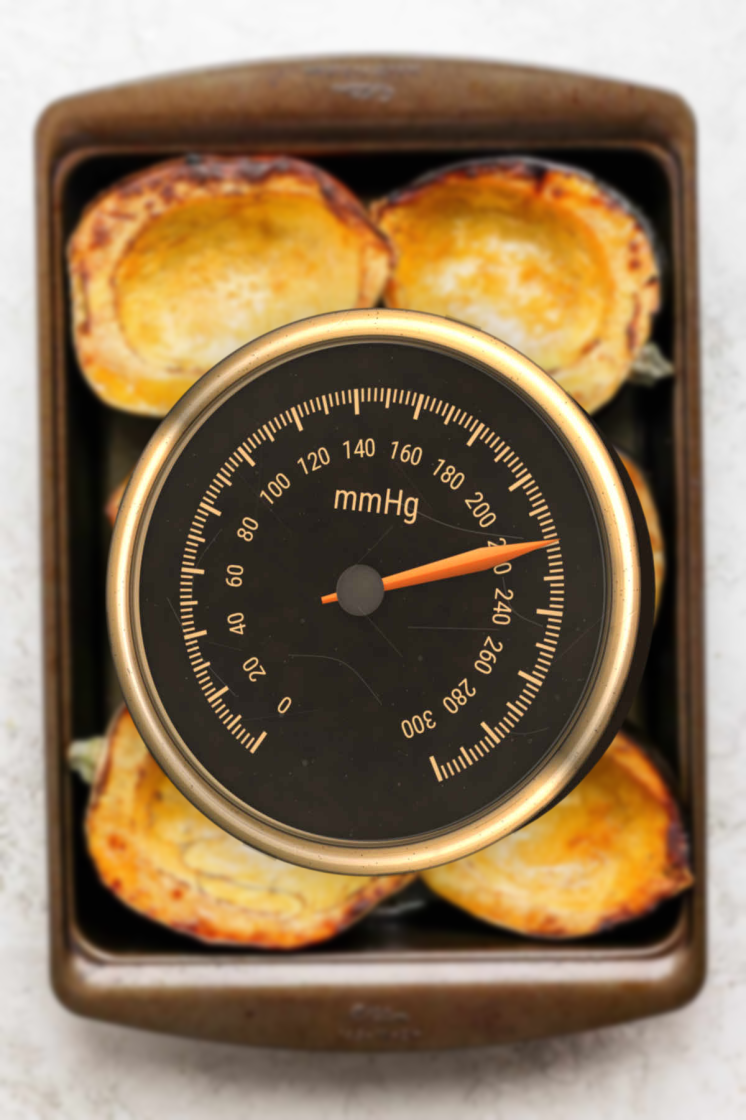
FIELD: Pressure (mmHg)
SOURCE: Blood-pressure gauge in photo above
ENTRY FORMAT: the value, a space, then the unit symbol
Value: 220 mmHg
